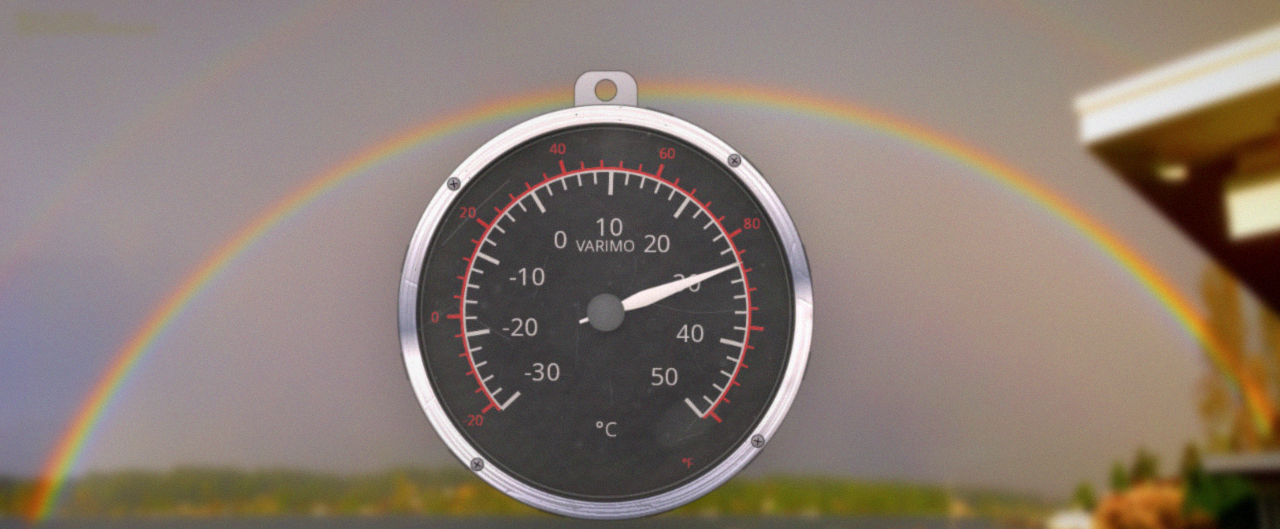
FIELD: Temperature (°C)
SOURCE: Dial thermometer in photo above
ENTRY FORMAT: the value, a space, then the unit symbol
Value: 30 °C
